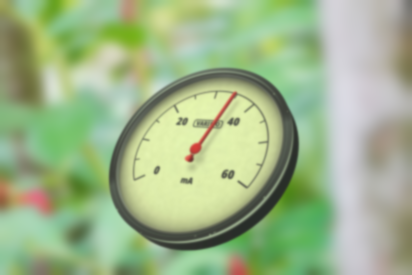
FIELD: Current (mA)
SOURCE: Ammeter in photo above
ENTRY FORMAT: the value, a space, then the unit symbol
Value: 35 mA
